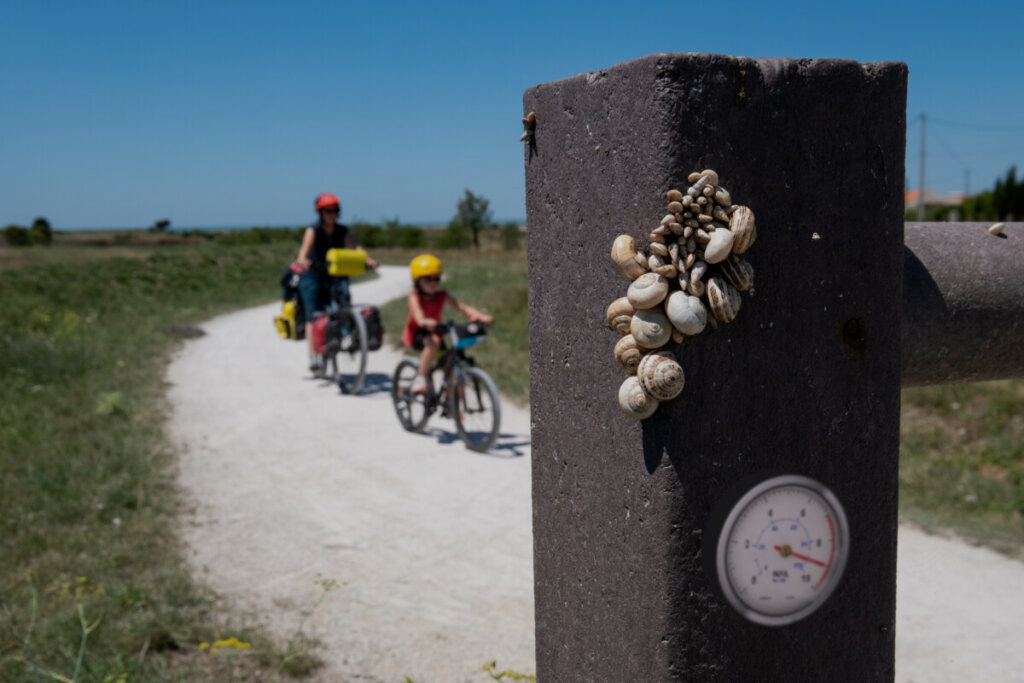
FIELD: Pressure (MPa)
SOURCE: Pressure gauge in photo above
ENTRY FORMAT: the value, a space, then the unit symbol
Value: 9 MPa
